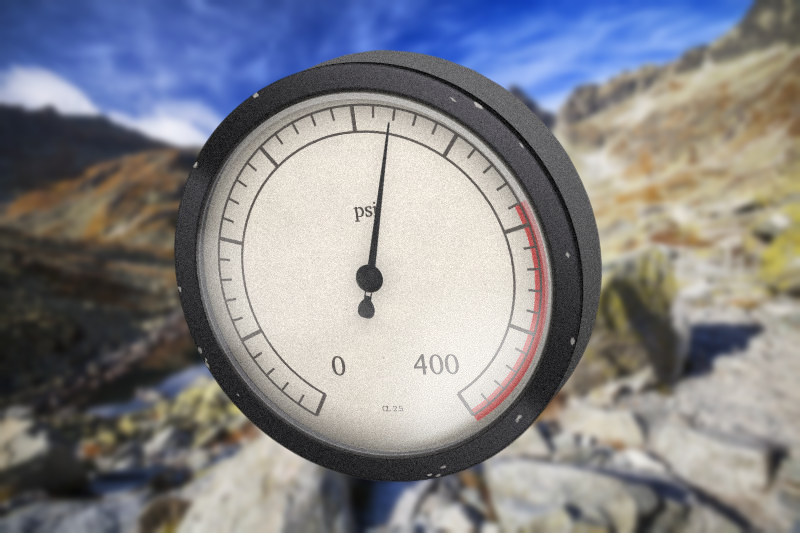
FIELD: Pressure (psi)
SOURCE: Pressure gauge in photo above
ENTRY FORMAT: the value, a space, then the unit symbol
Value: 220 psi
